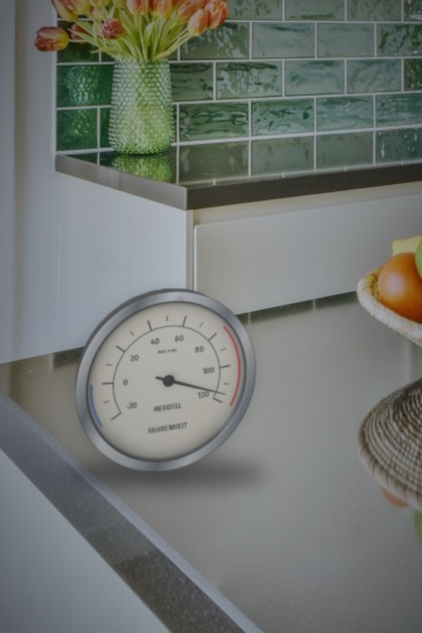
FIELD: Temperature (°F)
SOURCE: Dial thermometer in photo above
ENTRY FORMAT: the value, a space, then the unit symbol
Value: 115 °F
